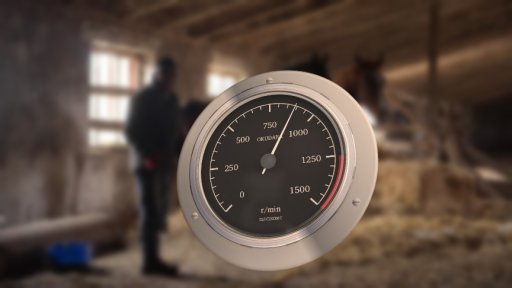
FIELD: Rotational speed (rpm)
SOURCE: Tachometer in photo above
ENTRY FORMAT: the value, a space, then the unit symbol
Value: 900 rpm
